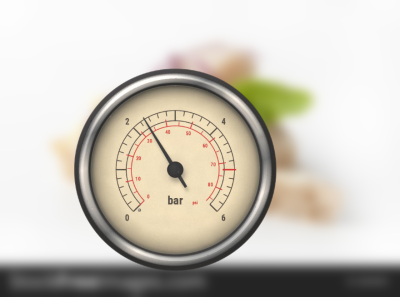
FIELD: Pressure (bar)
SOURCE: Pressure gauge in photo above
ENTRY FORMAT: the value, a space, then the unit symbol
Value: 2.3 bar
